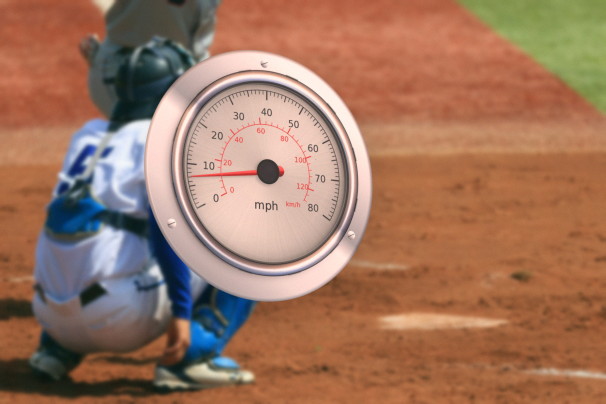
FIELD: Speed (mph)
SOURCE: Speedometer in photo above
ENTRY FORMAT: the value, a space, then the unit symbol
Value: 7 mph
